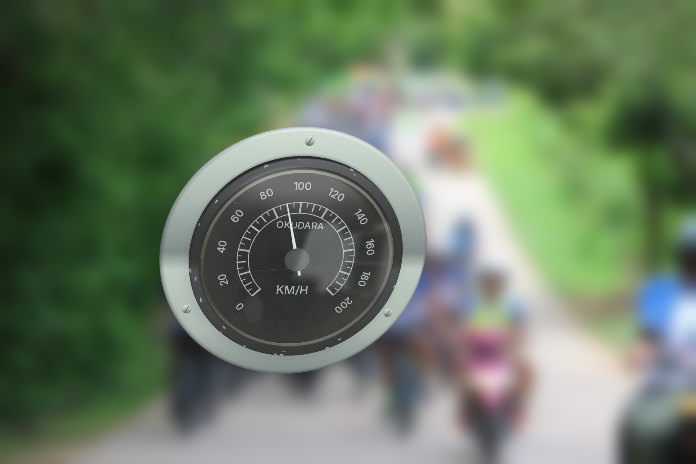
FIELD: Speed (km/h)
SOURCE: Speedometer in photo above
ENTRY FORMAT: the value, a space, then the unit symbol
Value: 90 km/h
